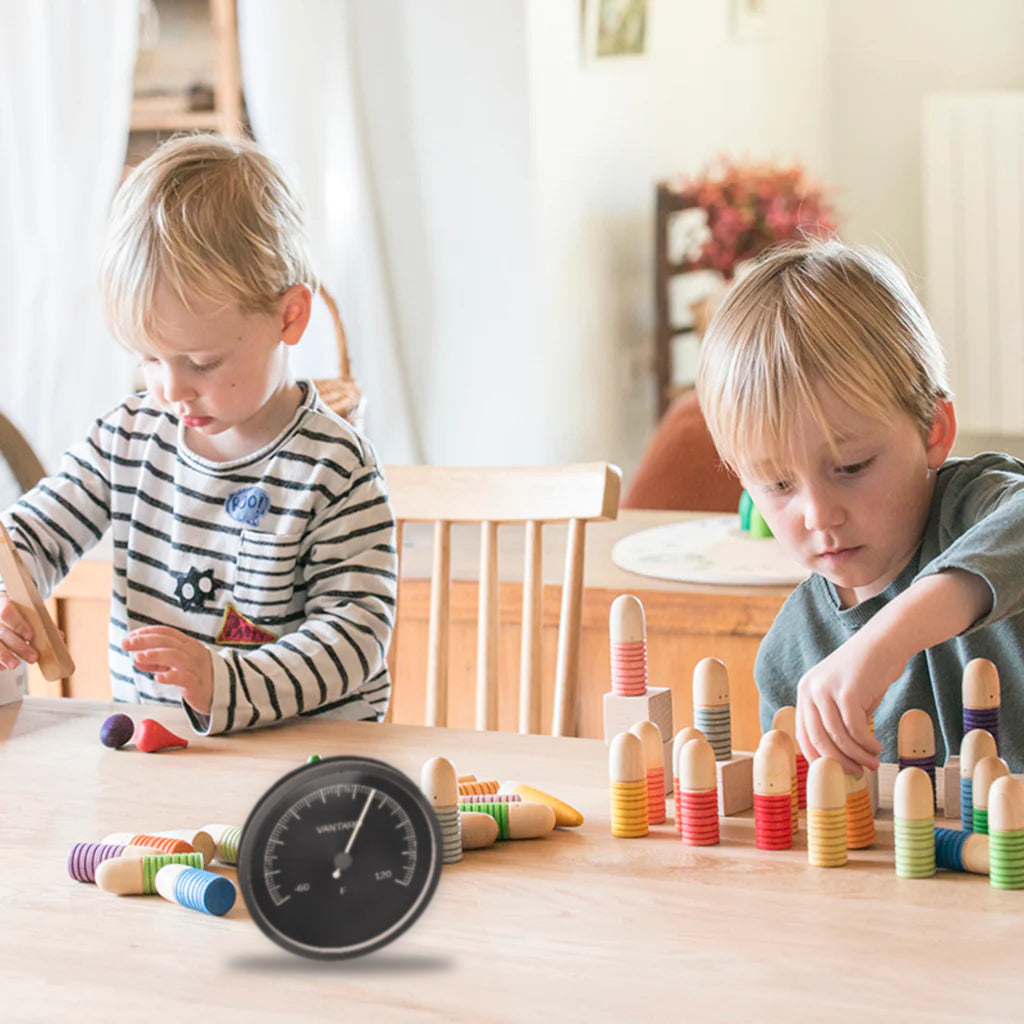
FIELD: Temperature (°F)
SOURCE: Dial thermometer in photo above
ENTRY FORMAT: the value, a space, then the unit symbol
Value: 50 °F
